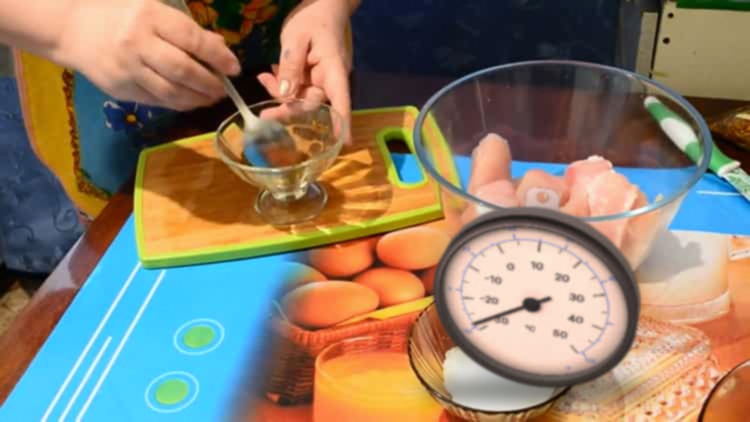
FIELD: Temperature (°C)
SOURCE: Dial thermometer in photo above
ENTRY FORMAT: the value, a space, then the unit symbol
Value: -27.5 °C
